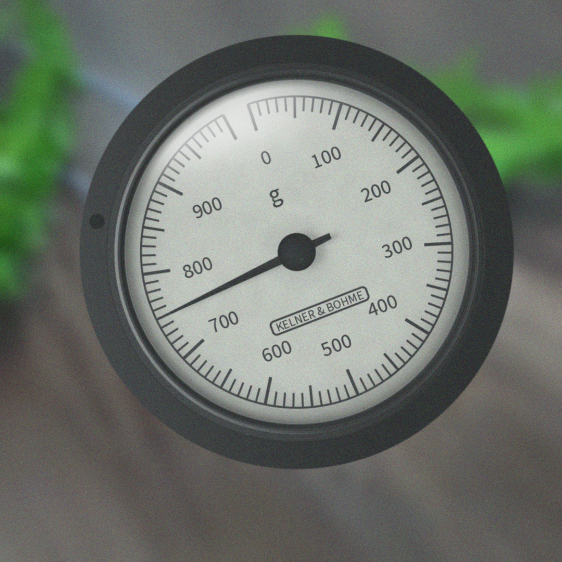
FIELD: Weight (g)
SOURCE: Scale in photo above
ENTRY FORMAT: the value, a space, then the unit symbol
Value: 750 g
